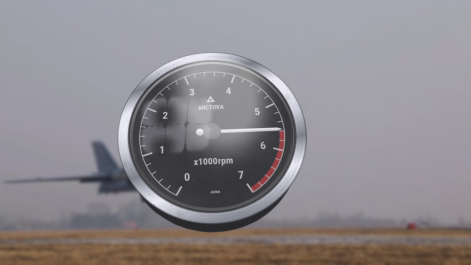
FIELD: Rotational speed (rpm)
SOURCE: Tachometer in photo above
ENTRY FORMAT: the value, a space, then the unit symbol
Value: 5600 rpm
